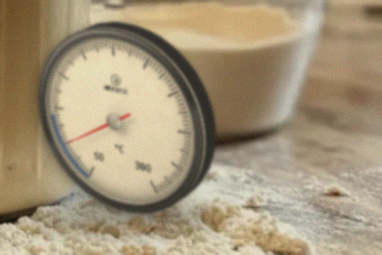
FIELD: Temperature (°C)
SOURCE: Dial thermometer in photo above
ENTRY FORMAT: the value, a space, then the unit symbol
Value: 75 °C
